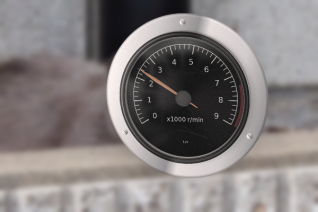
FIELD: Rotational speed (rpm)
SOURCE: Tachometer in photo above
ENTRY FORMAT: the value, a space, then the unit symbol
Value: 2400 rpm
